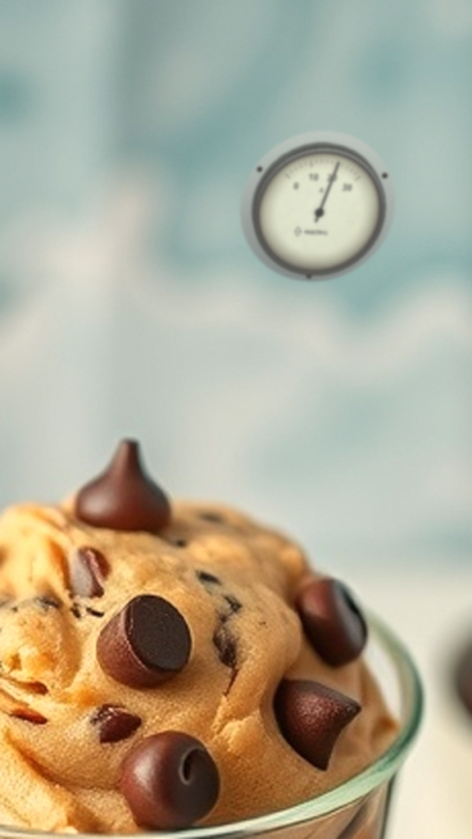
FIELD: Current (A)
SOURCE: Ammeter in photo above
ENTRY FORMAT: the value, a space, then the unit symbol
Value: 20 A
